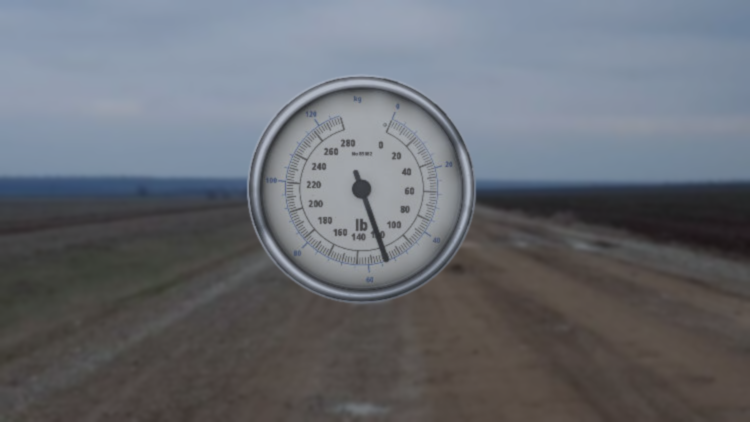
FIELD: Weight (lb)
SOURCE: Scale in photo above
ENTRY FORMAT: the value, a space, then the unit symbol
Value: 120 lb
